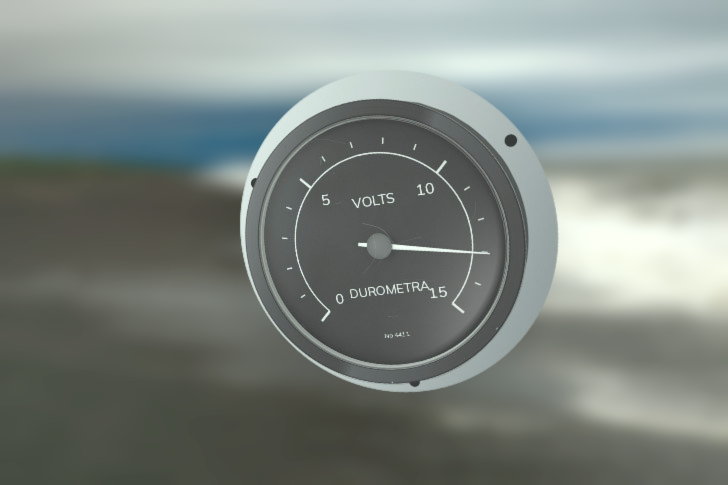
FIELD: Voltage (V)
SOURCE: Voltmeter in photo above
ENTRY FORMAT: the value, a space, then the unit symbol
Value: 13 V
